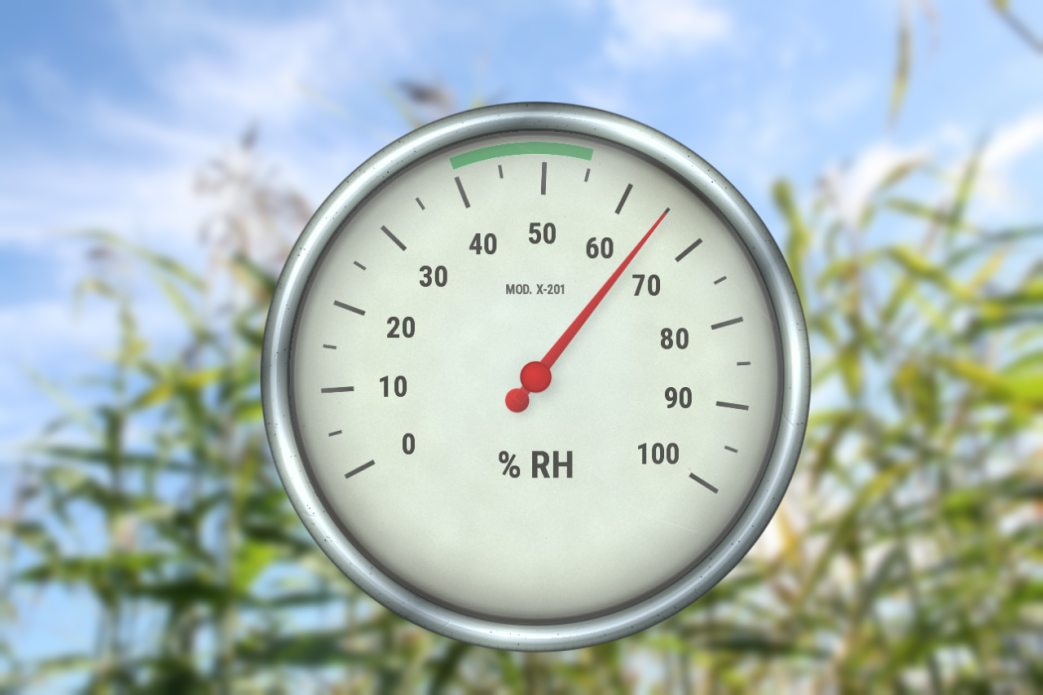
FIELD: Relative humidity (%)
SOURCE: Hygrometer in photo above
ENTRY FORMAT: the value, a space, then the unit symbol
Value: 65 %
